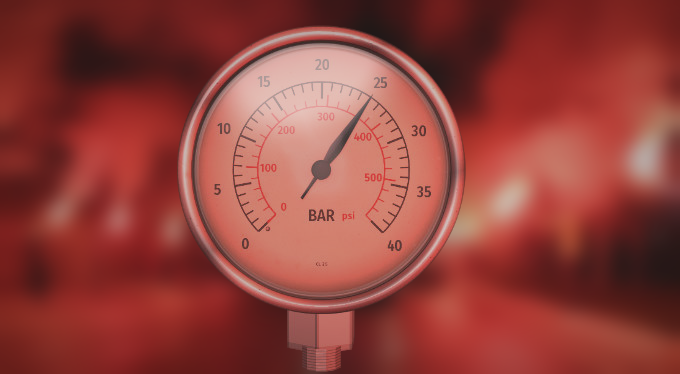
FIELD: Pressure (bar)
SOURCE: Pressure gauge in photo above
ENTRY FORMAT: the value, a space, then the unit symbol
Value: 25 bar
